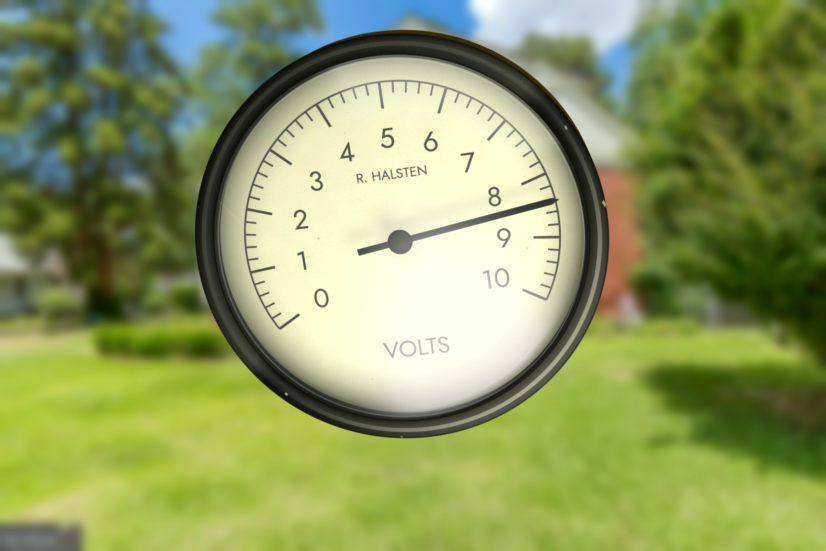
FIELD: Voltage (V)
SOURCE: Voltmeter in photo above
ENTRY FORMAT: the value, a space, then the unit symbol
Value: 8.4 V
